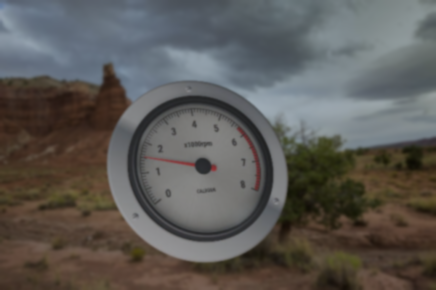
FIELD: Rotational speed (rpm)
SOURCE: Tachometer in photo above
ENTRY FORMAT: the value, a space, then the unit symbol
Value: 1500 rpm
